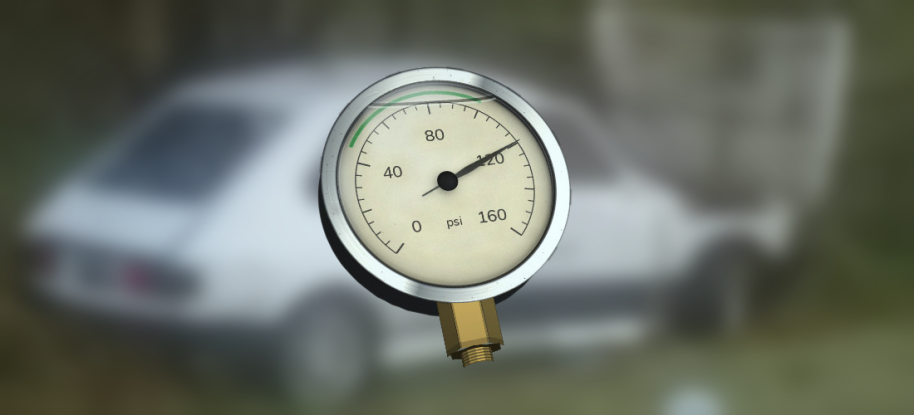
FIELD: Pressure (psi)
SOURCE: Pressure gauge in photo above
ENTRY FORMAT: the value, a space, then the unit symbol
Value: 120 psi
